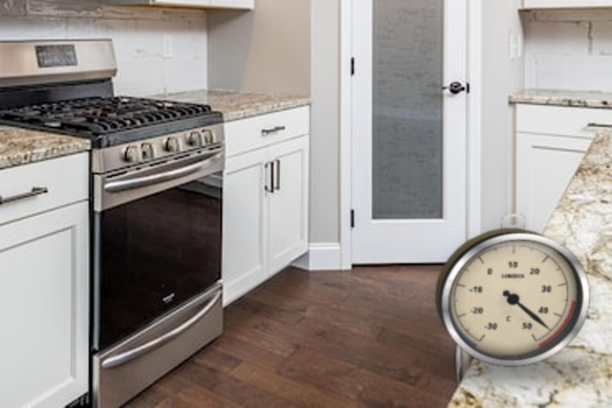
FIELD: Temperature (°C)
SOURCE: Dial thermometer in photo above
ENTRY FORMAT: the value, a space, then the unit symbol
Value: 45 °C
